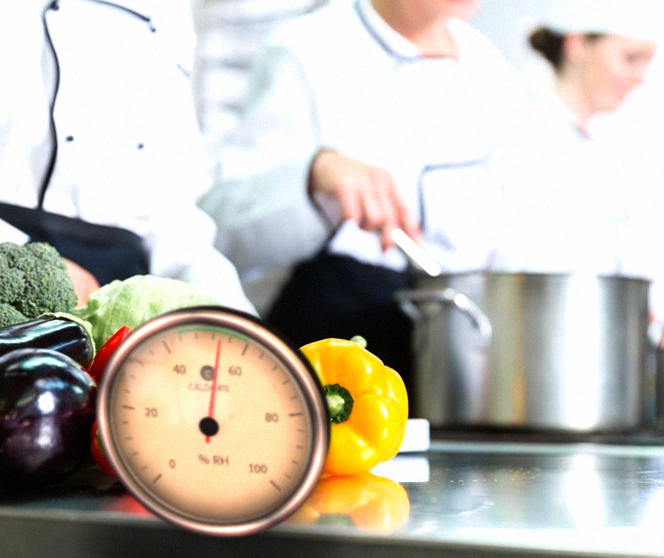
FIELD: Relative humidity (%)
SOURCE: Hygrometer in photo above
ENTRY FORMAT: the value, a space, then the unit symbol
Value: 54 %
